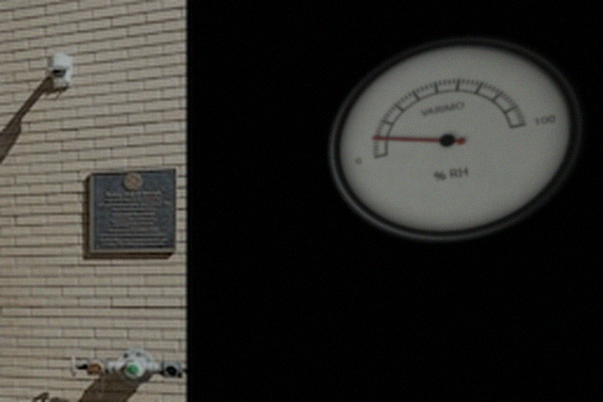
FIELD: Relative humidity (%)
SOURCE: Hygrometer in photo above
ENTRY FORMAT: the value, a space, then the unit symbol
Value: 10 %
